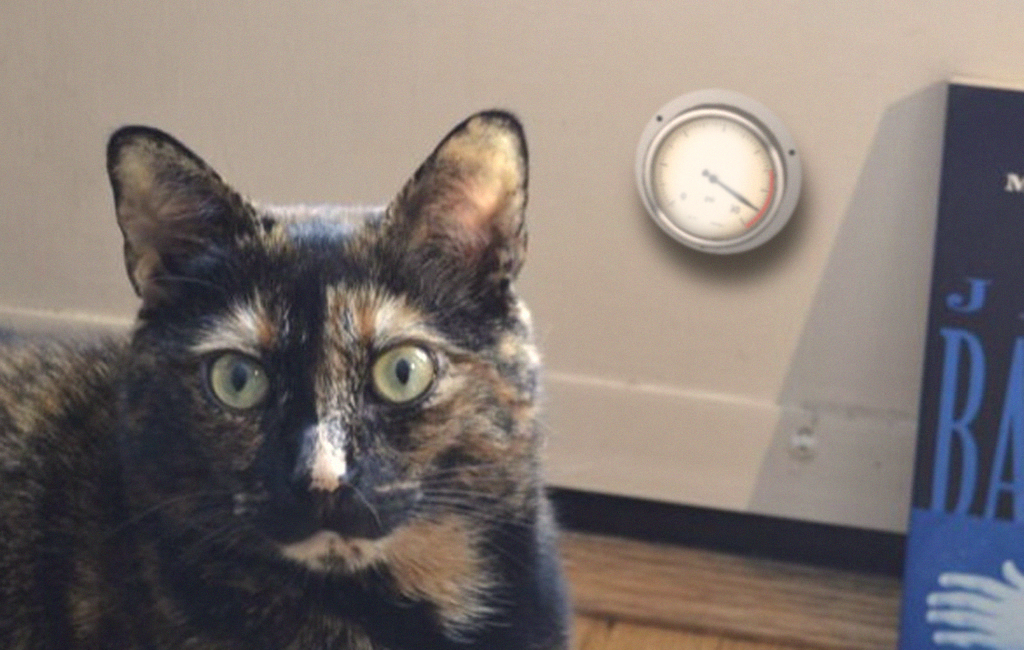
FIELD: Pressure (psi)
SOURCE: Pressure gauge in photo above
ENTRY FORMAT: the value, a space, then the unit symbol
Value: 27.5 psi
